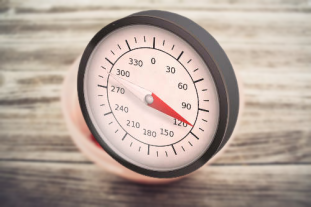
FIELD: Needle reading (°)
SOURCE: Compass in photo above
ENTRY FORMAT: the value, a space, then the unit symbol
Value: 110 °
